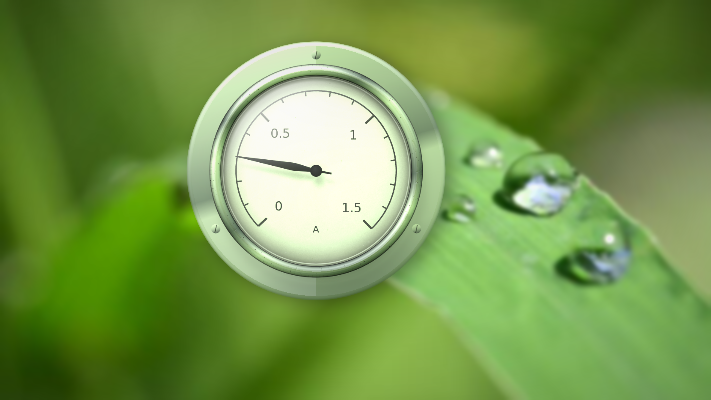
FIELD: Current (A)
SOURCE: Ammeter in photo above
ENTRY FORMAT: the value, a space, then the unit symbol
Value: 0.3 A
